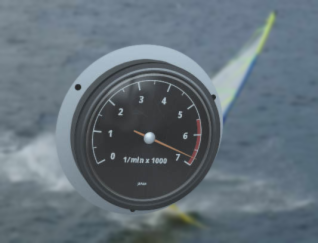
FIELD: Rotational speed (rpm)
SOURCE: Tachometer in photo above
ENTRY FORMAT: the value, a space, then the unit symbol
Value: 6750 rpm
